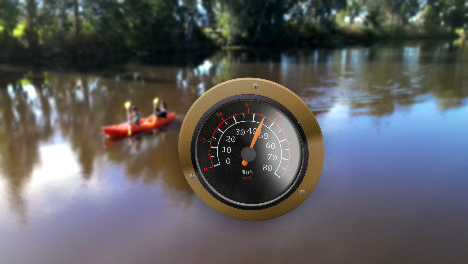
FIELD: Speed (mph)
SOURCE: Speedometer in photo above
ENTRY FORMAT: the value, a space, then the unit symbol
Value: 45 mph
